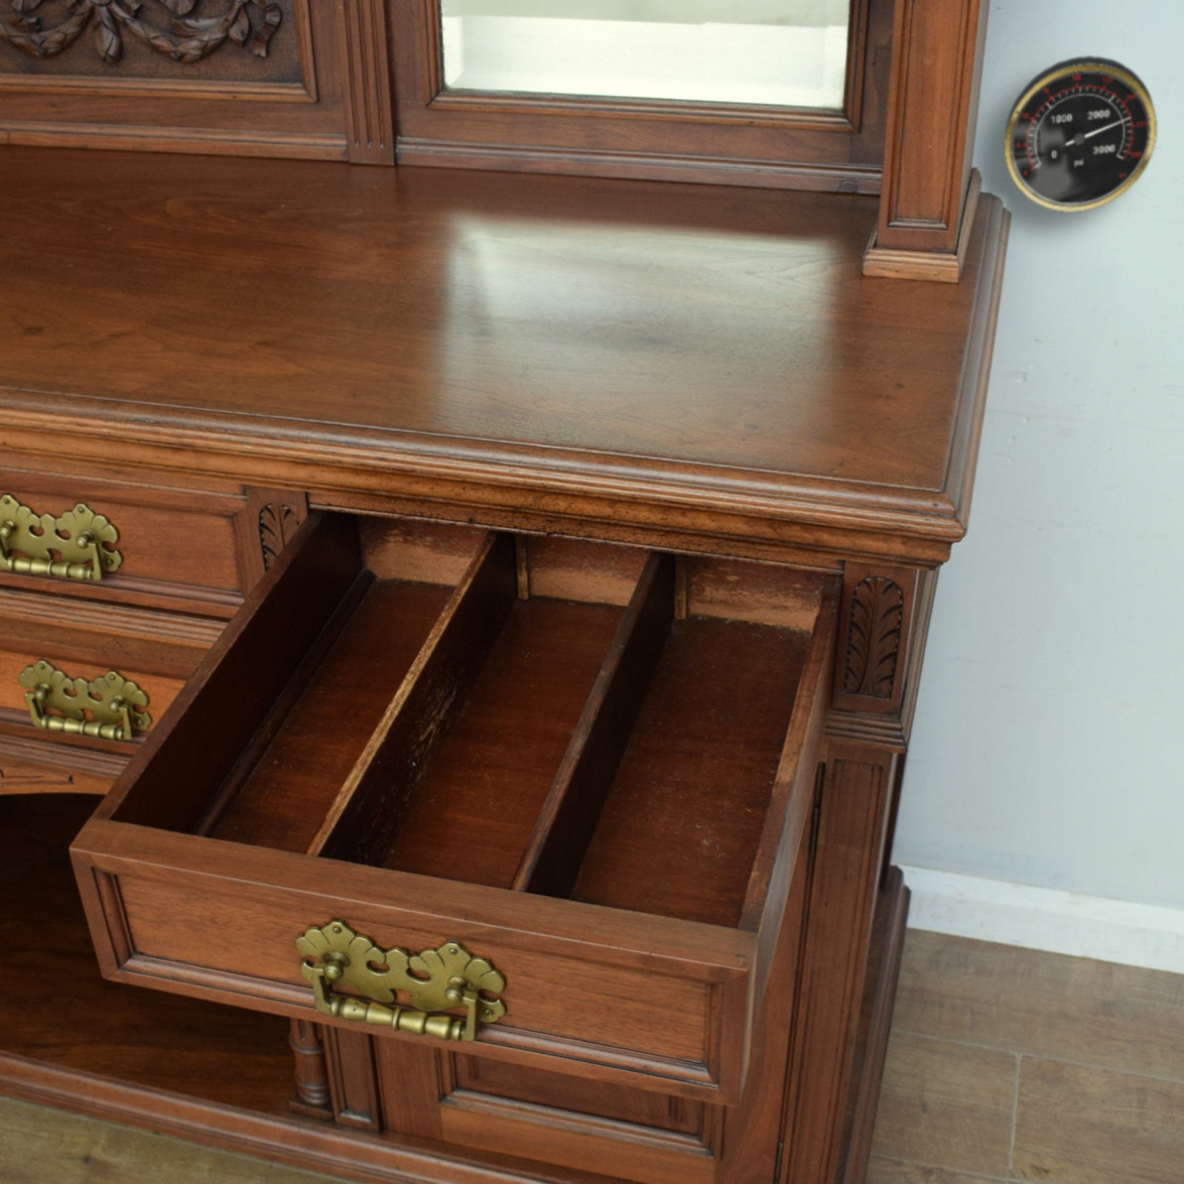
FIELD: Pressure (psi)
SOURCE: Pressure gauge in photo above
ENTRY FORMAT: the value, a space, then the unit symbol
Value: 2400 psi
